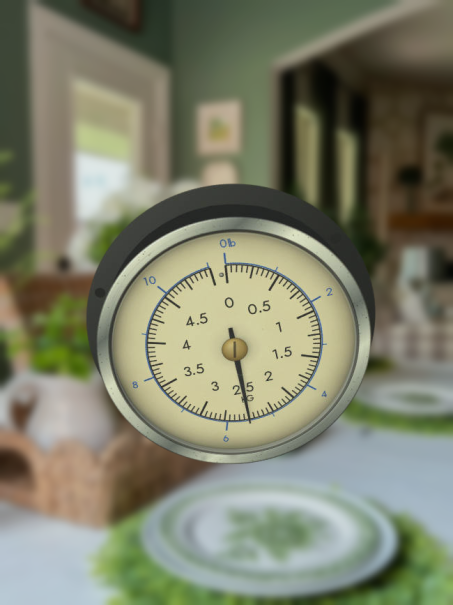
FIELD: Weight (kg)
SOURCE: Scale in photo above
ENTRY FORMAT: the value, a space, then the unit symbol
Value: 2.5 kg
